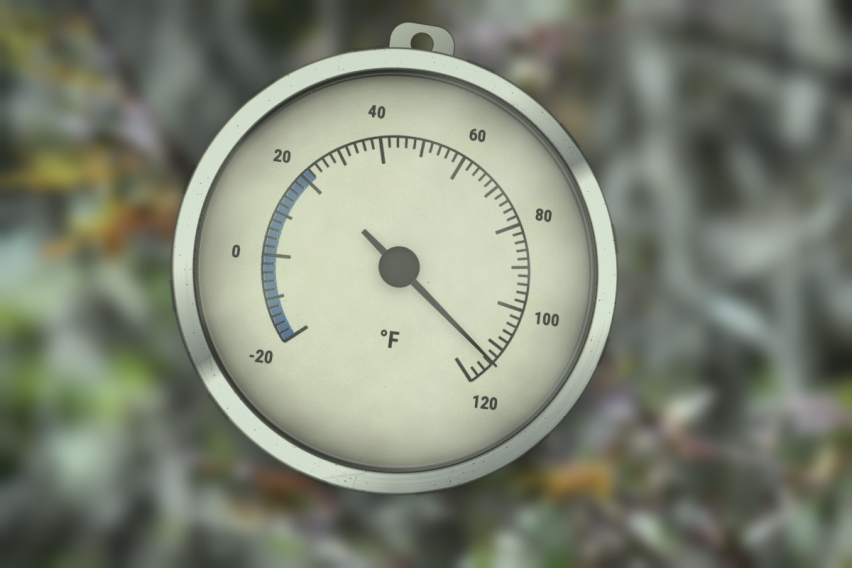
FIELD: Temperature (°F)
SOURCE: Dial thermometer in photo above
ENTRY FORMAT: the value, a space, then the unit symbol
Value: 114 °F
